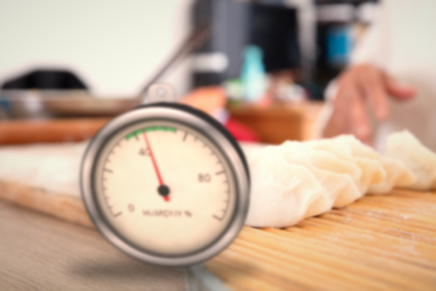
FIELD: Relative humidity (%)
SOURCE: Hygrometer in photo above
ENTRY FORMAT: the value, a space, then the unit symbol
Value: 44 %
